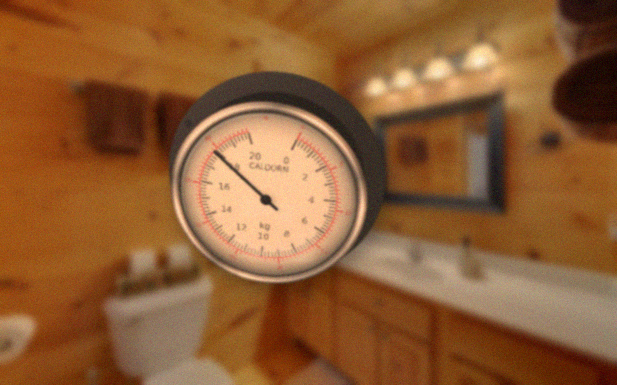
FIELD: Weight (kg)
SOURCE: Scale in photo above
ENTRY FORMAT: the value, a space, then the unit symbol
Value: 18 kg
